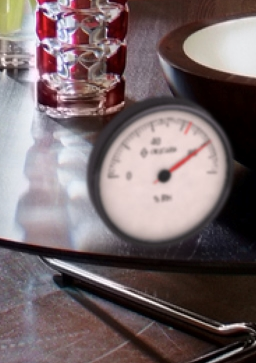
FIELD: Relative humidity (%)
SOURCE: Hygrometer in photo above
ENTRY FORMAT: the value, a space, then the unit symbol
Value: 80 %
